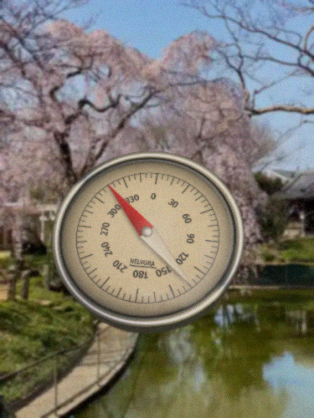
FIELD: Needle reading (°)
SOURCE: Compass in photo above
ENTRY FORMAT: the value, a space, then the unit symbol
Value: 315 °
